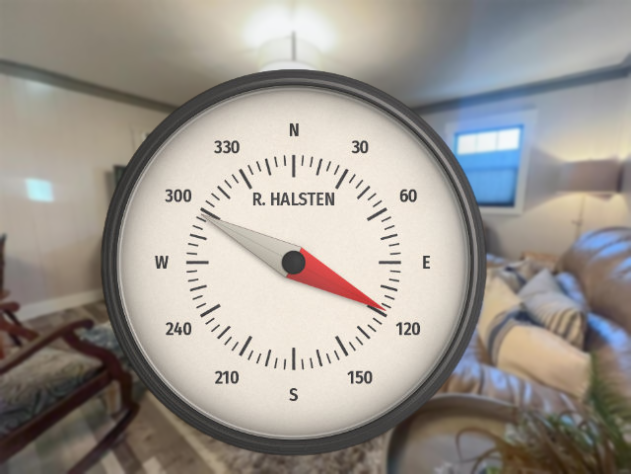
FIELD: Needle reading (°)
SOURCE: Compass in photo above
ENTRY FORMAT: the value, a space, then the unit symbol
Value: 117.5 °
